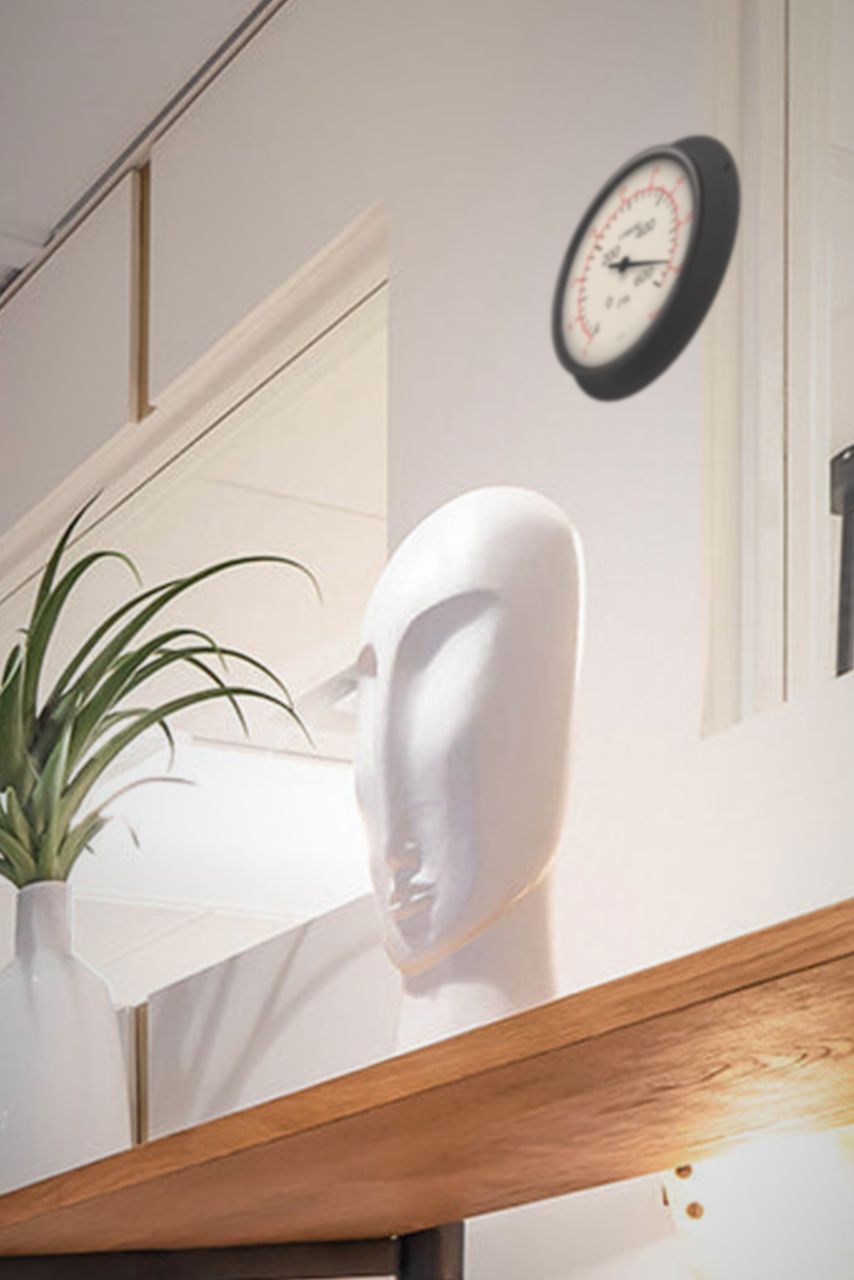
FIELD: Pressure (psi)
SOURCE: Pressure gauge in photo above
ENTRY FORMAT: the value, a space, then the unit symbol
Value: 560 psi
